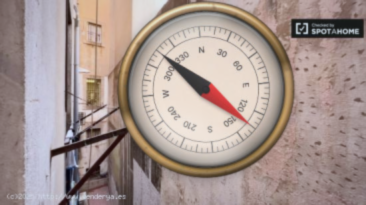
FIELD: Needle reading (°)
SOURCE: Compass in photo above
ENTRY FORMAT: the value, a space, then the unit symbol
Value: 135 °
